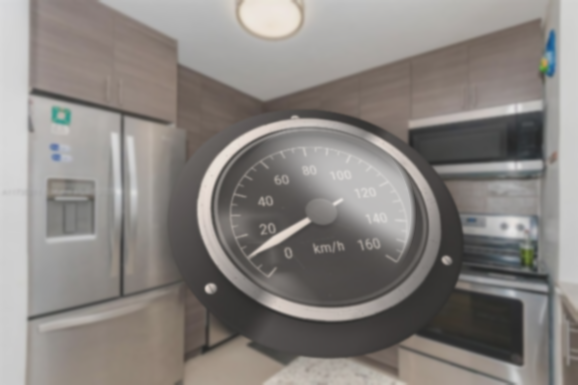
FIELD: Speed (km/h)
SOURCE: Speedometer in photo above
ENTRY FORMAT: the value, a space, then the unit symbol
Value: 10 km/h
